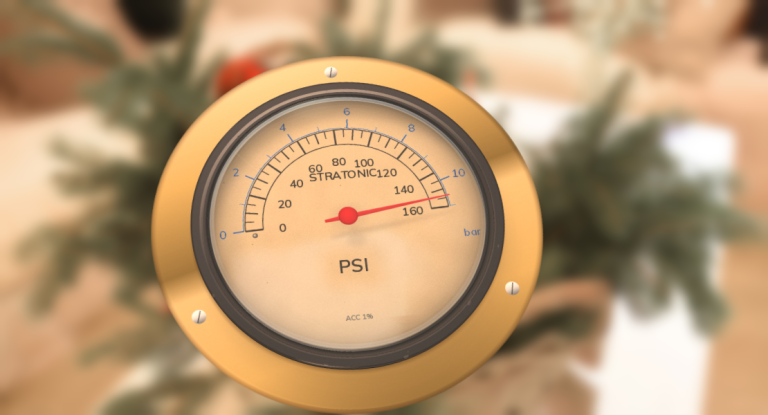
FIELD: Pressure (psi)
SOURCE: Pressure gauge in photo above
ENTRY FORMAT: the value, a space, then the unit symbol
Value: 155 psi
